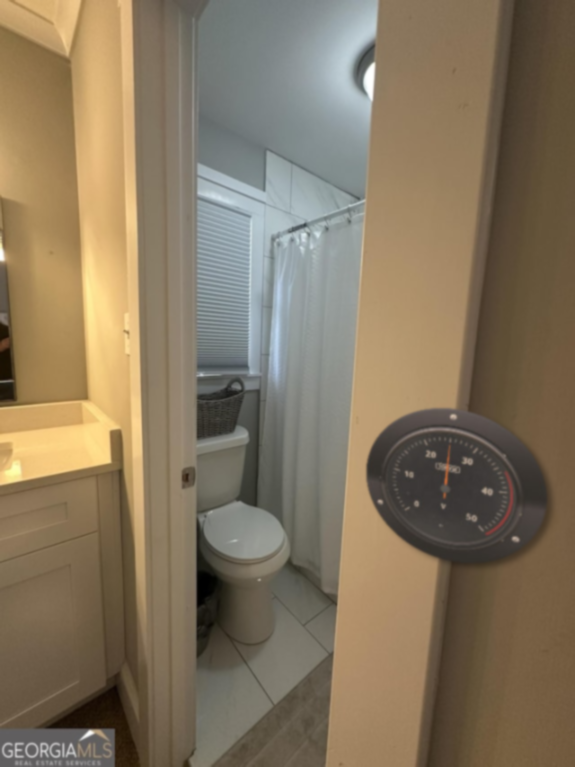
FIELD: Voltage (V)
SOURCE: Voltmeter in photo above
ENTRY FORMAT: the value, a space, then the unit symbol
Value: 25 V
